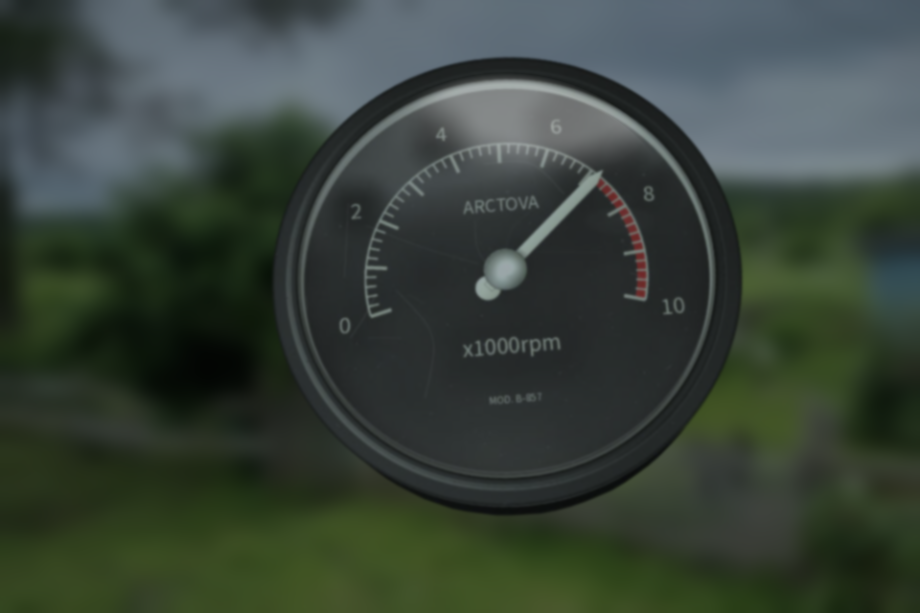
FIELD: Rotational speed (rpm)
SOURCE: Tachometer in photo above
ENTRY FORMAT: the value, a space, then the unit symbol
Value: 7200 rpm
